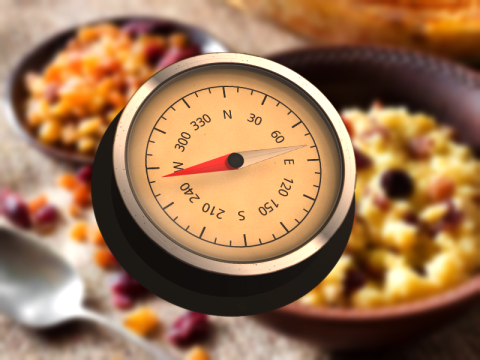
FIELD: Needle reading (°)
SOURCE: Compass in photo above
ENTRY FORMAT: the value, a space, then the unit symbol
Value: 260 °
